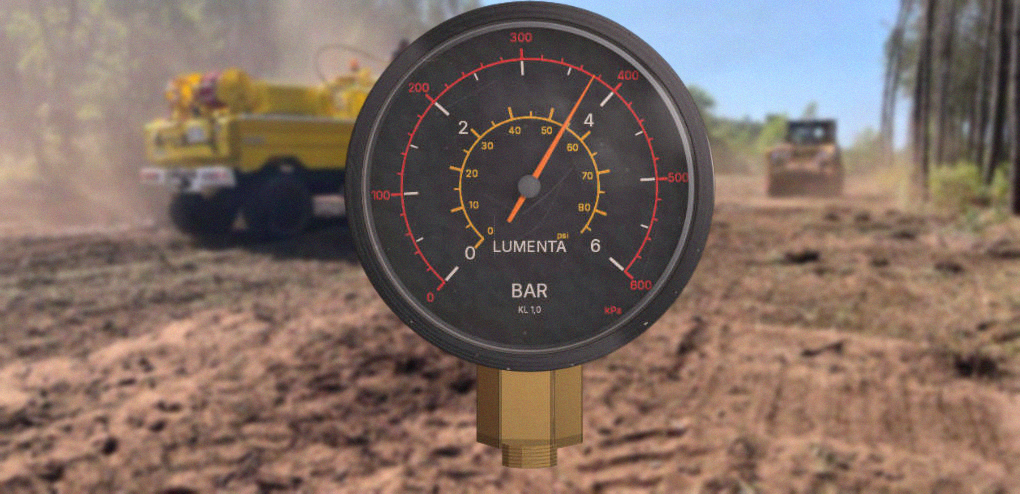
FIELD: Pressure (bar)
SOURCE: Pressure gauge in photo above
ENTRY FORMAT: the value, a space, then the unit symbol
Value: 3.75 bar
